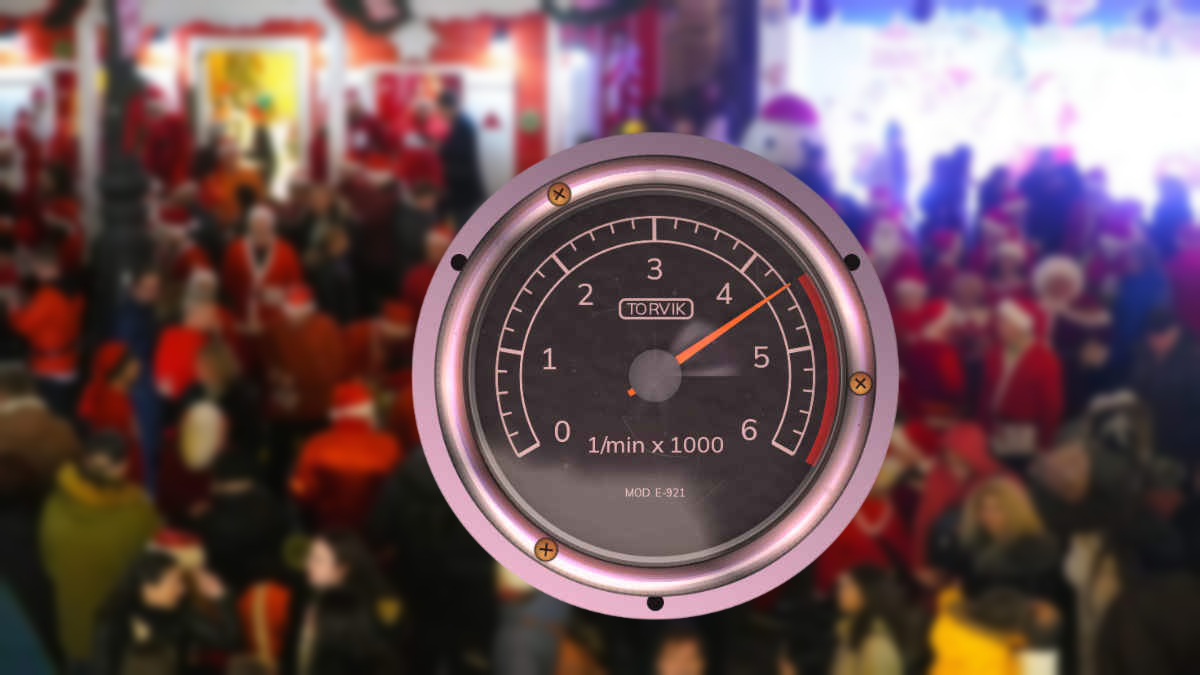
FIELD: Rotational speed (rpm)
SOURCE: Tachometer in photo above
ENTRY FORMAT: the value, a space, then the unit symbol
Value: 4400 rpm
